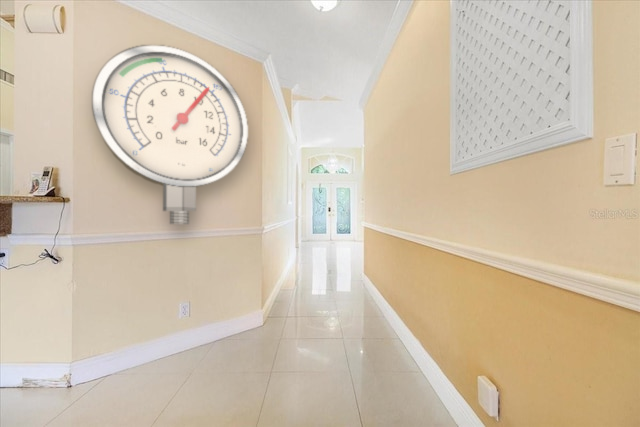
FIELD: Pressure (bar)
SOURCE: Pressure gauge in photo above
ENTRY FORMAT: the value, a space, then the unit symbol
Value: 10 bar
